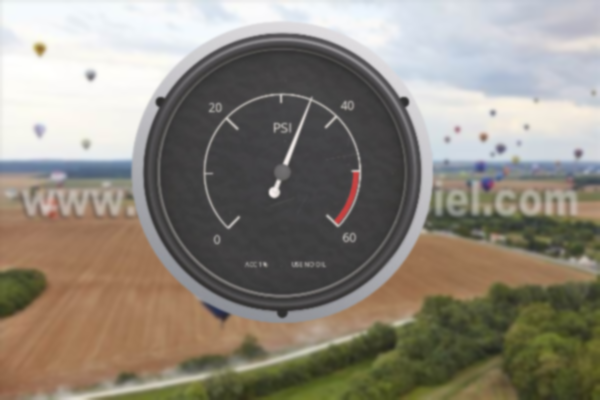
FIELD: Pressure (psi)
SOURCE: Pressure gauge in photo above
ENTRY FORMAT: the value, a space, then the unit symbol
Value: 35 psi
